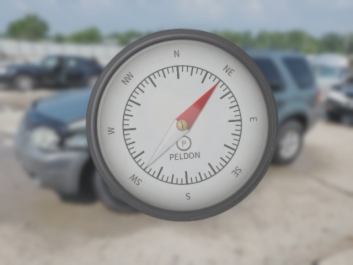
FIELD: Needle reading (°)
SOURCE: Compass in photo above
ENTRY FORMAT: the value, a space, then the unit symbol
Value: 45 °
